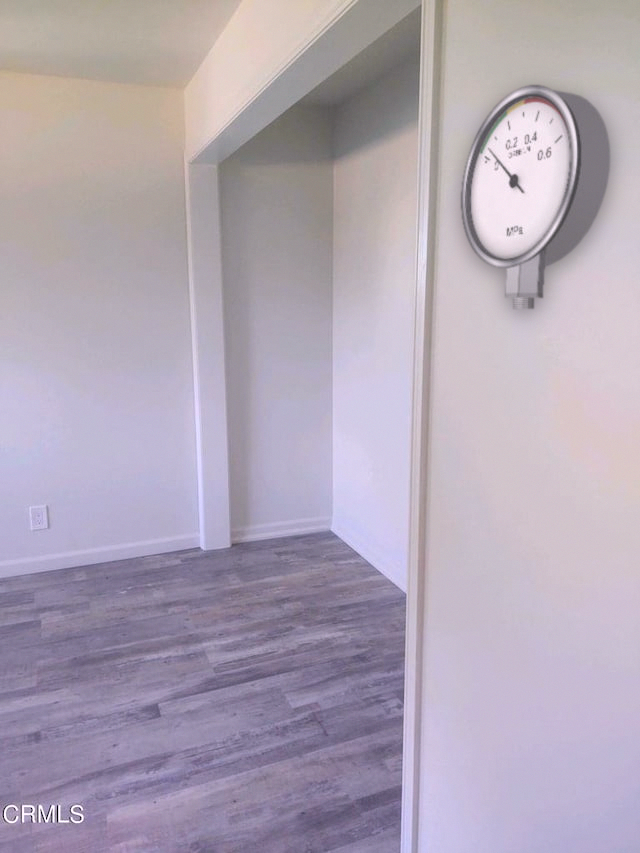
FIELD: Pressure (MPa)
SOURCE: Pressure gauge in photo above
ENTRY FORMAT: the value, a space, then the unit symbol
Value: 0.05 MPa
